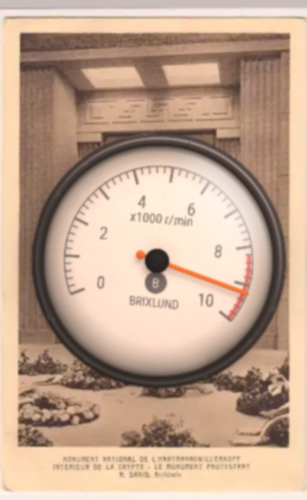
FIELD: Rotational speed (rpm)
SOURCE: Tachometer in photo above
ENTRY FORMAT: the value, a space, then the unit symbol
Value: 9200 rpm
